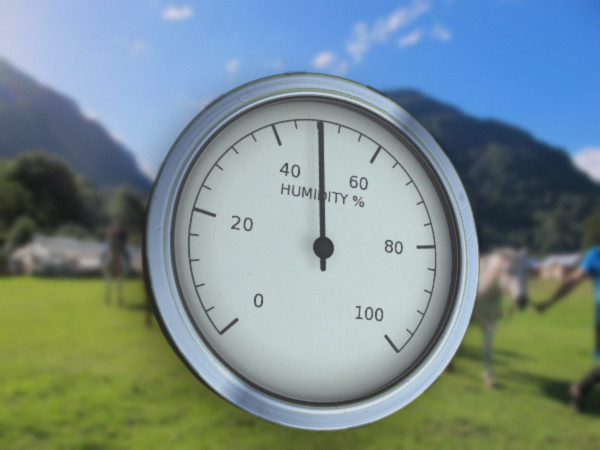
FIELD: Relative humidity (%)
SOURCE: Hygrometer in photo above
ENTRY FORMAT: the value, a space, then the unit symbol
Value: 48 %
